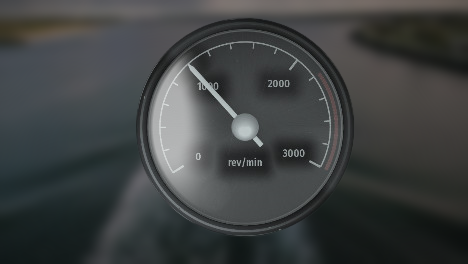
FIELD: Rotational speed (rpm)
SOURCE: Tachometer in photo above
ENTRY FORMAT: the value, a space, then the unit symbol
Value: 1000 rpm
